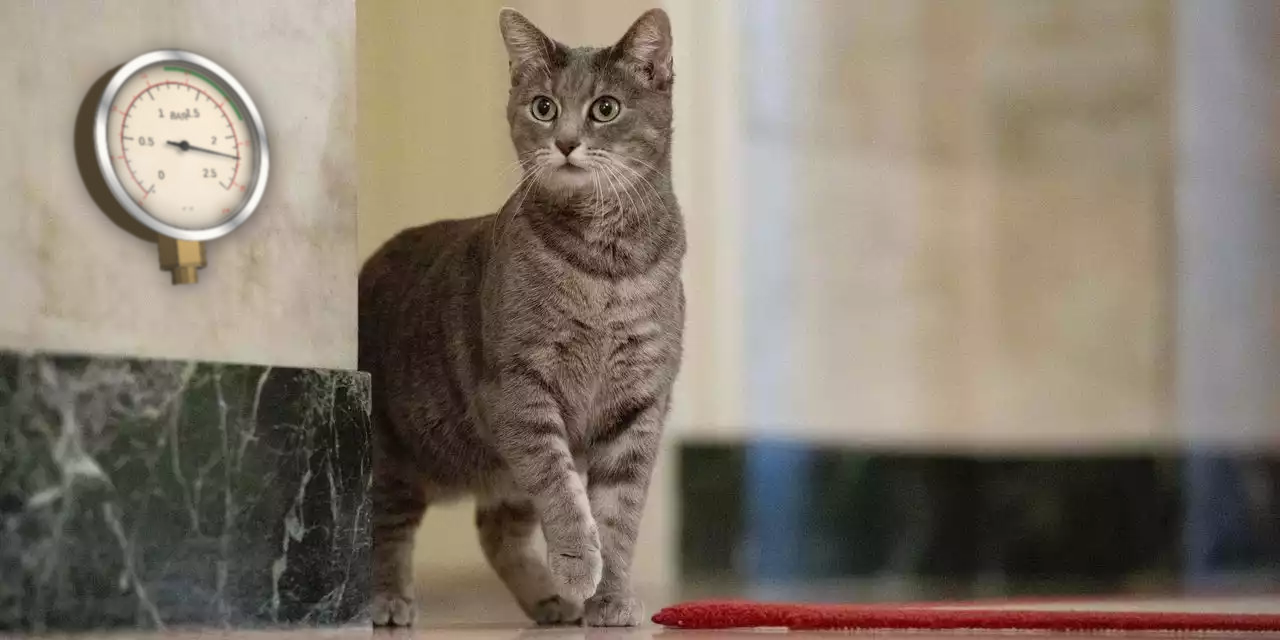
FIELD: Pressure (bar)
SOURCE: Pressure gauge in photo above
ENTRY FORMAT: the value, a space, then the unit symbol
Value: 2.2 bar
